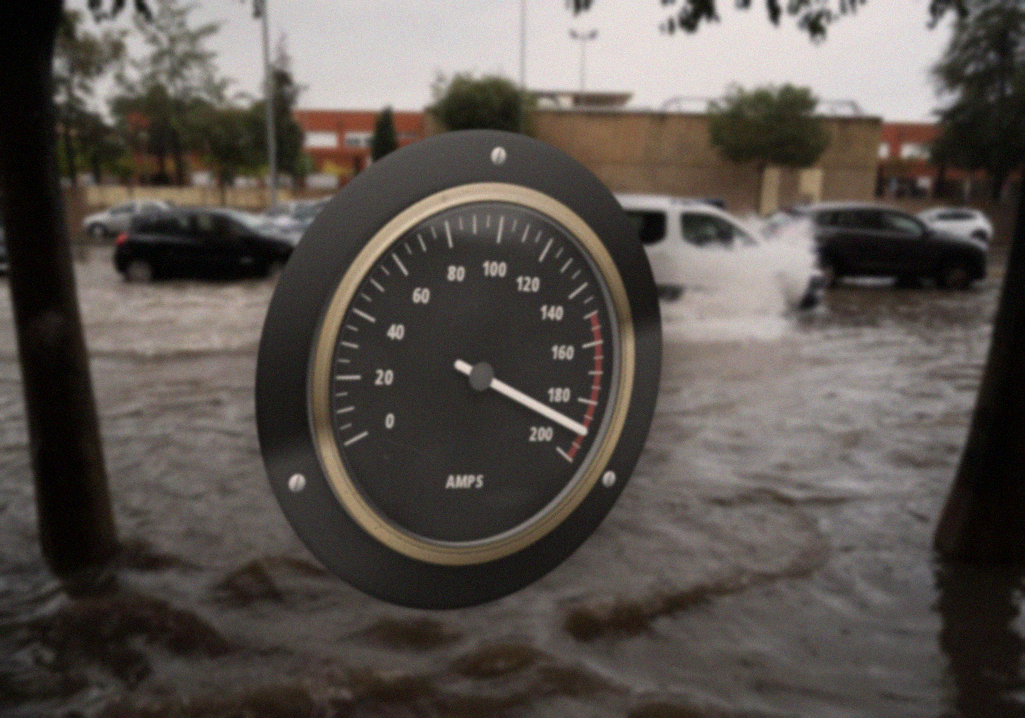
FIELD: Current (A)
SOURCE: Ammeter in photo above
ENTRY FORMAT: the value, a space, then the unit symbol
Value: 190 A
